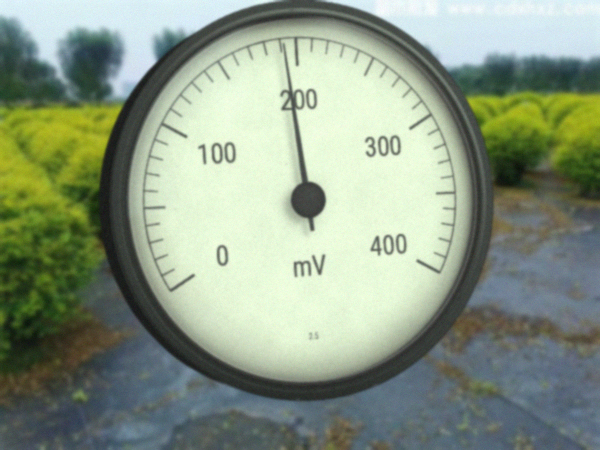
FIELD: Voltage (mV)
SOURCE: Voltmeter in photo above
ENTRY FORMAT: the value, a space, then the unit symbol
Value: 190 mV
